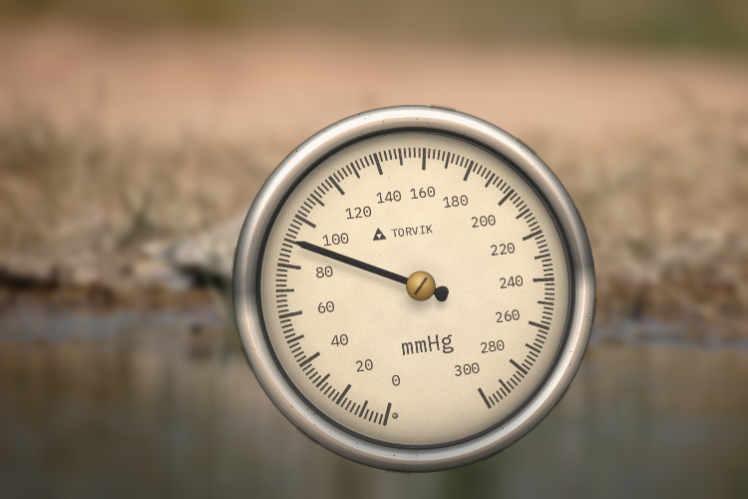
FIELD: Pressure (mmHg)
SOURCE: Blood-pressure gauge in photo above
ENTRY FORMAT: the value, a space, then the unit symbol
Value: 90 mmHg
